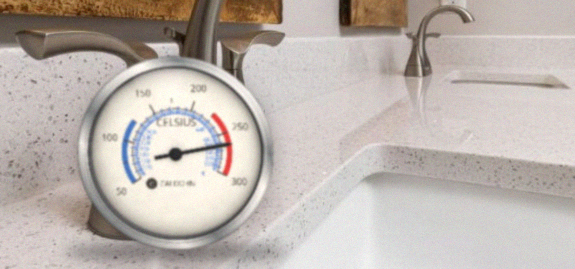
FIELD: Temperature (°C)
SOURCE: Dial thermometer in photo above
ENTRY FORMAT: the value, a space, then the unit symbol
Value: 262.5 °C
